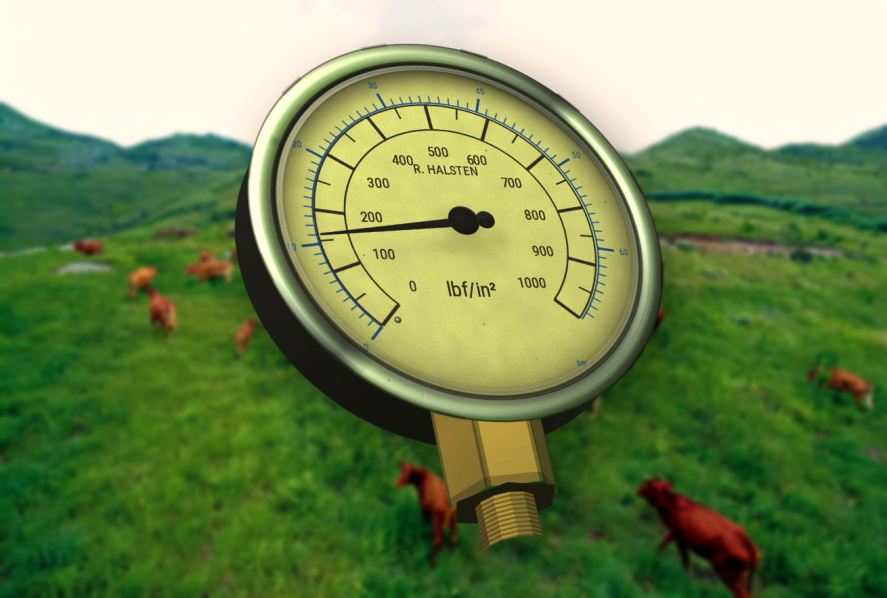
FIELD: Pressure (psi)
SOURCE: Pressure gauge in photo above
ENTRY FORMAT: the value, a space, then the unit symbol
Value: 150 psi
